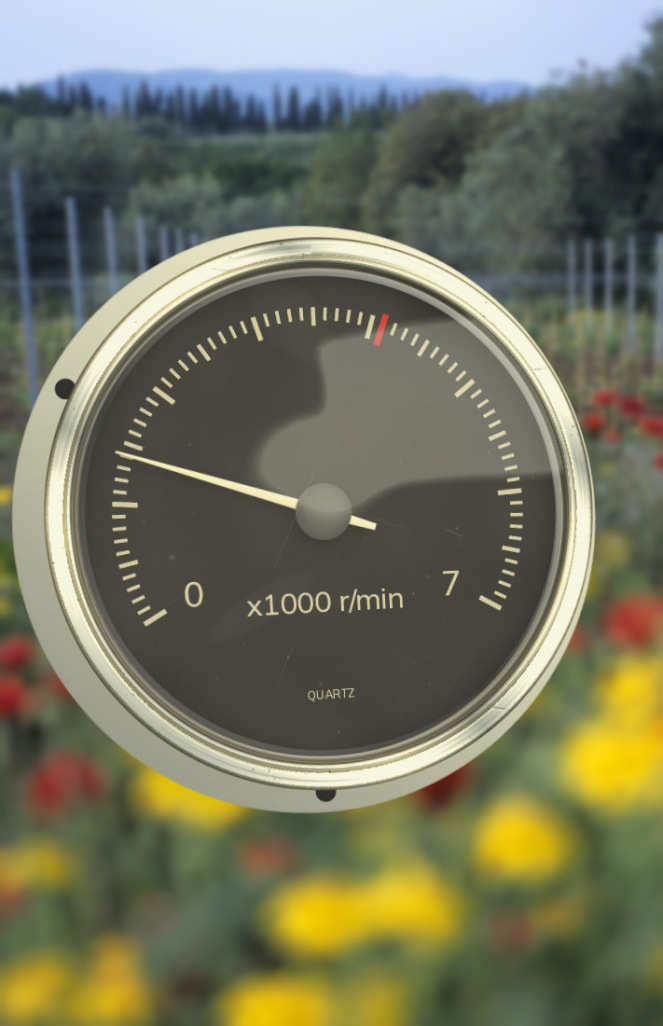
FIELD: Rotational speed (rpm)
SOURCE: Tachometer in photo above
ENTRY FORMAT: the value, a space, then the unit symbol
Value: 1400 rpm
